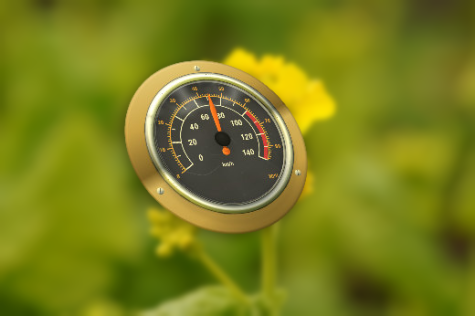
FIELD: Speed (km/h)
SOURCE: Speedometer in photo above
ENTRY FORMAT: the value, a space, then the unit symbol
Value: 70 km/h
